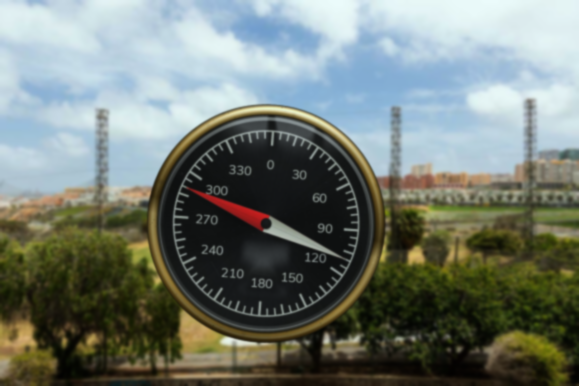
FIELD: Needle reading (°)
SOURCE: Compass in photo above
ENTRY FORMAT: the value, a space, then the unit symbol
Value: 290 °
